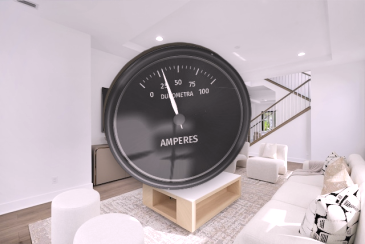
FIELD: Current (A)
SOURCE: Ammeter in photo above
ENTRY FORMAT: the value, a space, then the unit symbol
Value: 30 A
